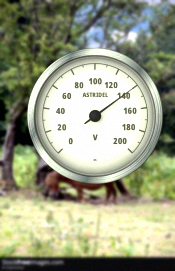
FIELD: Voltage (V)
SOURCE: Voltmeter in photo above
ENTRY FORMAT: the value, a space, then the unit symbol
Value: 140 V
